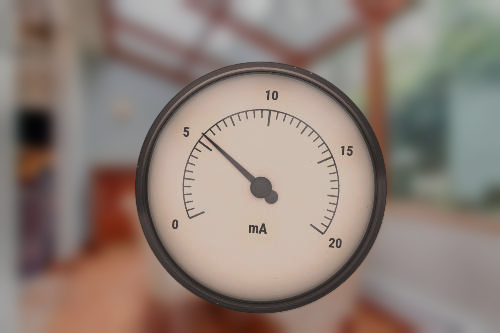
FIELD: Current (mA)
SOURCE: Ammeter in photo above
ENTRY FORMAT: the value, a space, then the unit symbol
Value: 5.5 mA
